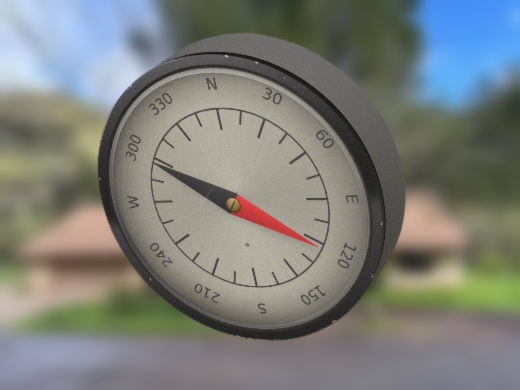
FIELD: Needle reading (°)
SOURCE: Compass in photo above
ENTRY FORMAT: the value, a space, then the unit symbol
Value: 120 °
